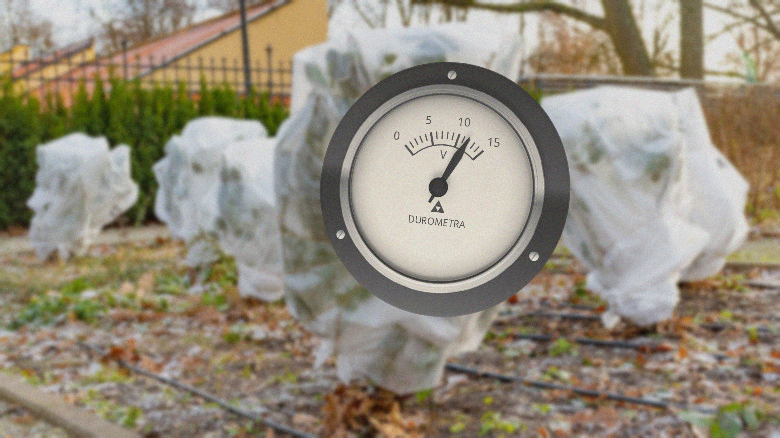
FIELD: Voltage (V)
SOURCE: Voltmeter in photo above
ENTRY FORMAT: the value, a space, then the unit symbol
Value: 12 V
